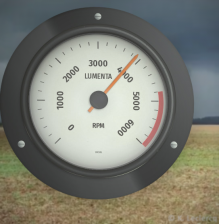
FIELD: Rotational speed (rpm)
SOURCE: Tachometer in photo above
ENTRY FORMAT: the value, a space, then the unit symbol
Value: 3900 rpm
